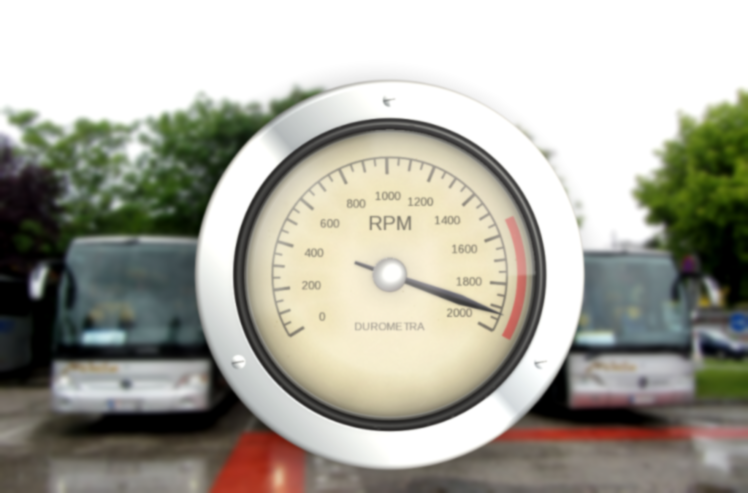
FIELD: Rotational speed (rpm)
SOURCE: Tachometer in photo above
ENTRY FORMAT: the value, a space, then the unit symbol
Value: 1925 rpm
